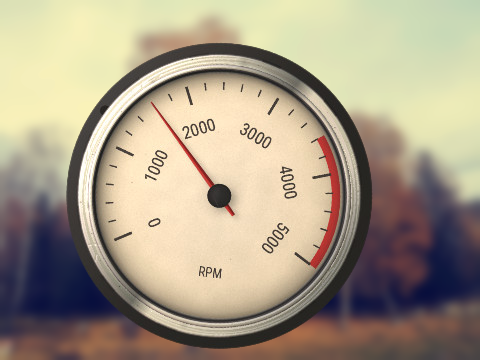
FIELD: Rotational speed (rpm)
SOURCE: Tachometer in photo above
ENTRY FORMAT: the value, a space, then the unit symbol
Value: 1600 rpm
